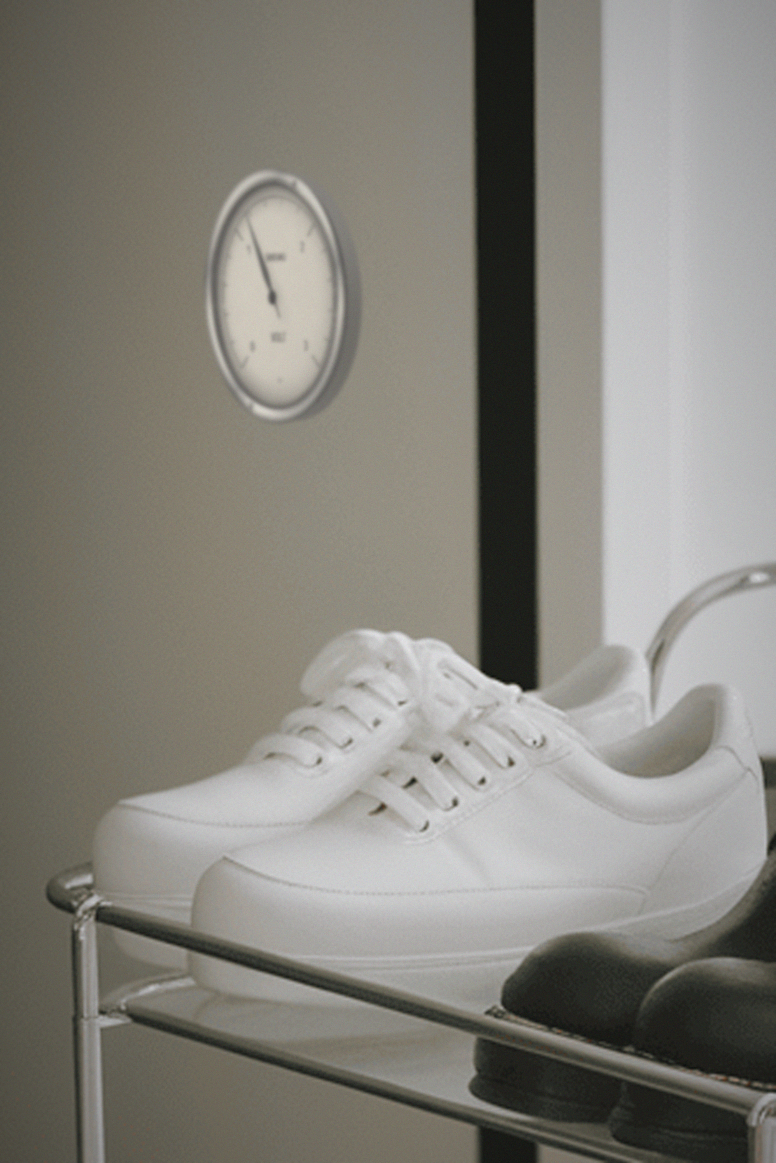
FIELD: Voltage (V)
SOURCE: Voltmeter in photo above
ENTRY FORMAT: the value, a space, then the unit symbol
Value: 1.2 V
